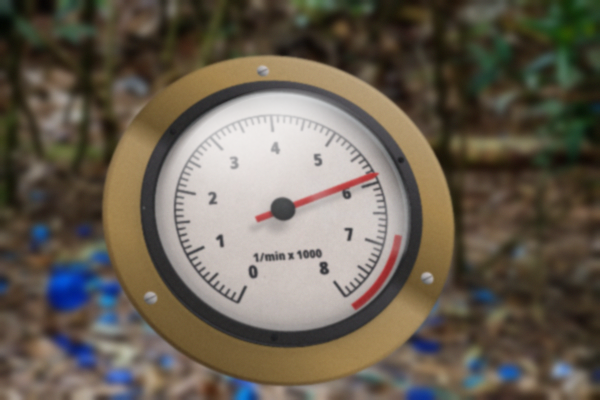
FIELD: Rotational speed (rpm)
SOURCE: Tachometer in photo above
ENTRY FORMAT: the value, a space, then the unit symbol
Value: 5900 rpm
